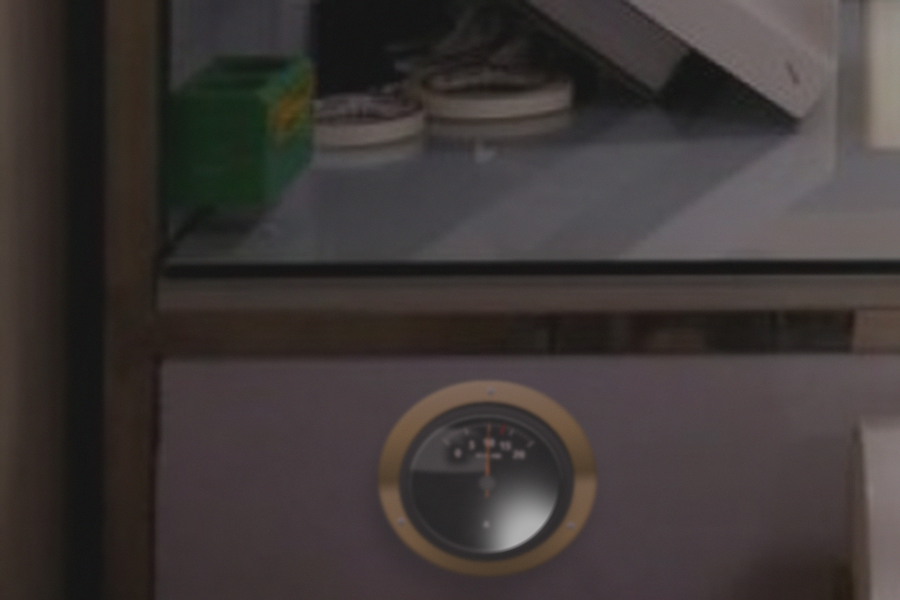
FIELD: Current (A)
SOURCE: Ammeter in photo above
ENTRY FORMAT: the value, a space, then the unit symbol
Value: 10 A
